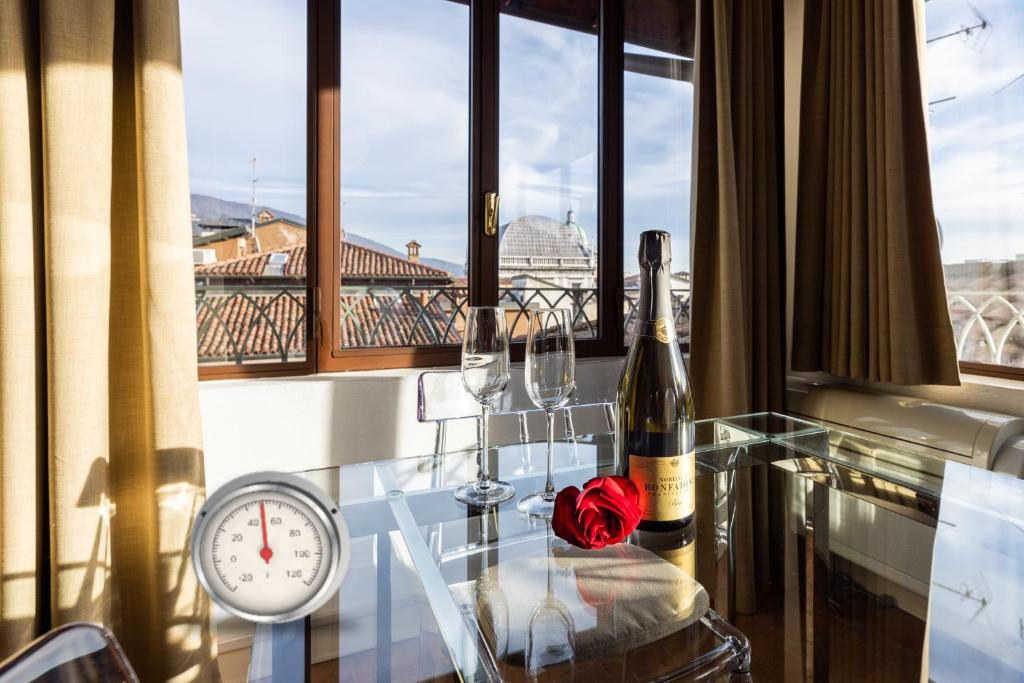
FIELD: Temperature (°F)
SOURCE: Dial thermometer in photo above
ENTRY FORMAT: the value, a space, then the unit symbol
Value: 50 °F
